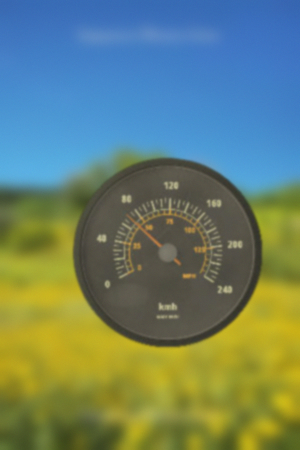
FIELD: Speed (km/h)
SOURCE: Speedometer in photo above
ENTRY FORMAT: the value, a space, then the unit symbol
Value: 70 km/h
